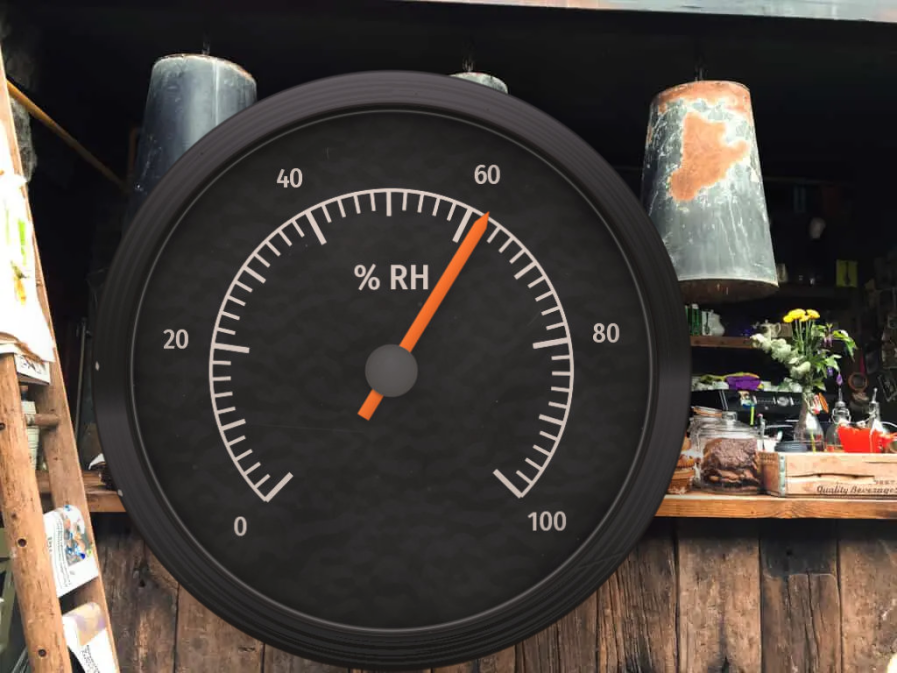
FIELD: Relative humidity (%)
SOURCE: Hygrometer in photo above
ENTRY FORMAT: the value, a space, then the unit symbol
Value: 62 %
